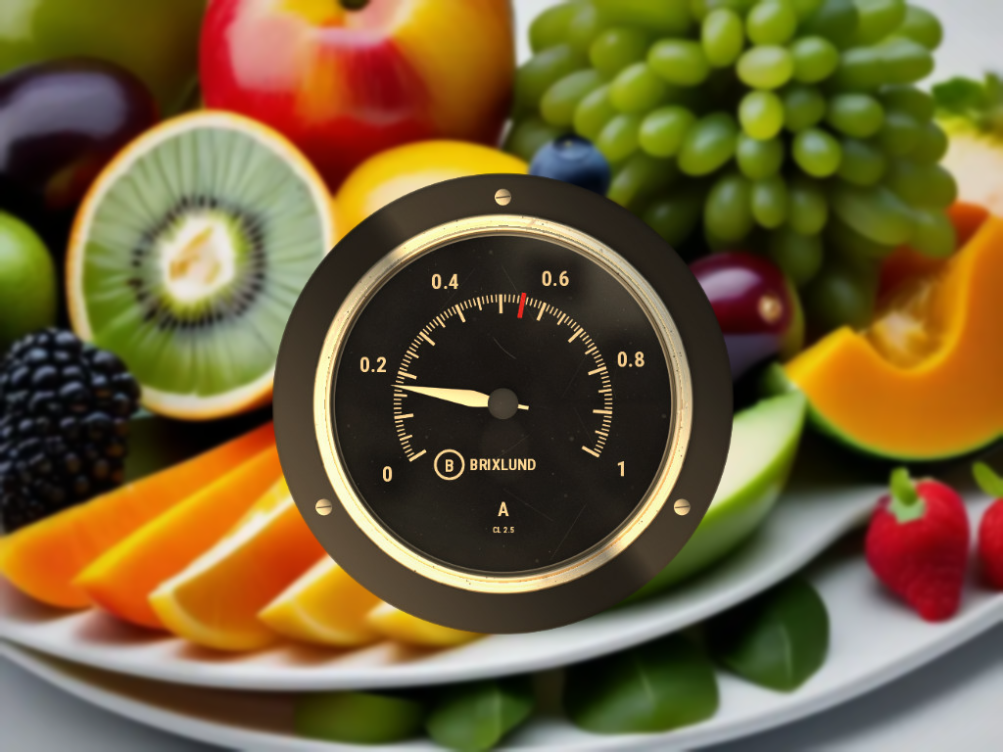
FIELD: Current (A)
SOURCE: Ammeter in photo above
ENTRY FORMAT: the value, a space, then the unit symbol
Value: 0.17 A
